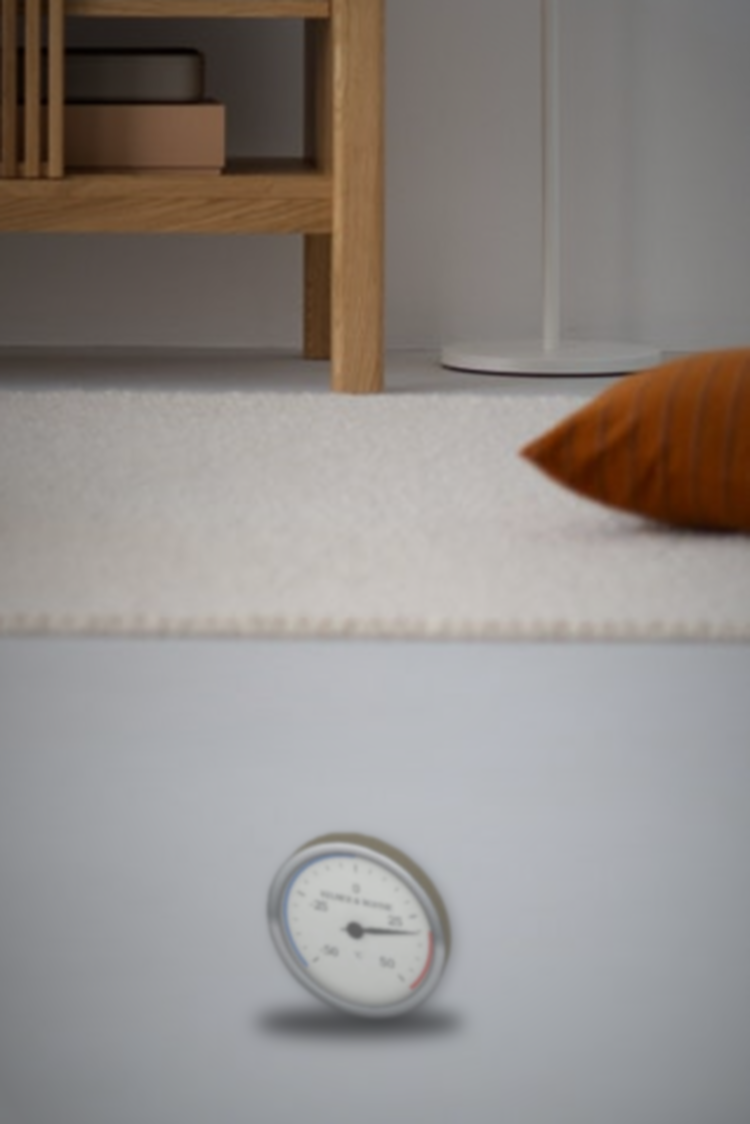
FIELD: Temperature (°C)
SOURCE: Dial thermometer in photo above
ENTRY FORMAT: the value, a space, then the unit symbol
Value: 30 °C
